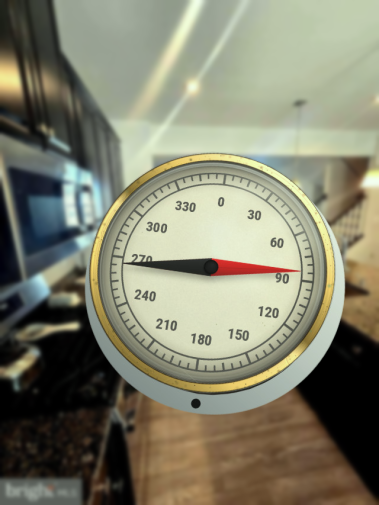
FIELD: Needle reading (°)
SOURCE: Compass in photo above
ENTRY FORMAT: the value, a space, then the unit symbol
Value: 85 °
